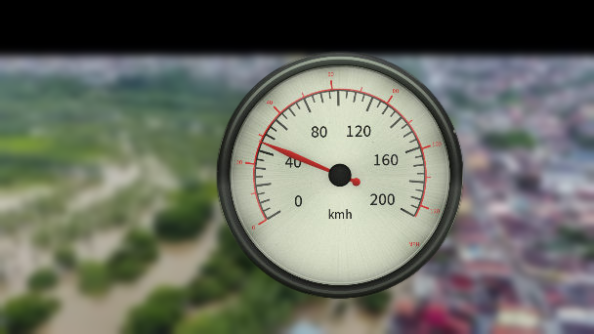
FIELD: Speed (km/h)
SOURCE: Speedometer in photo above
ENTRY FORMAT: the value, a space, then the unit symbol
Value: 45 km/h
